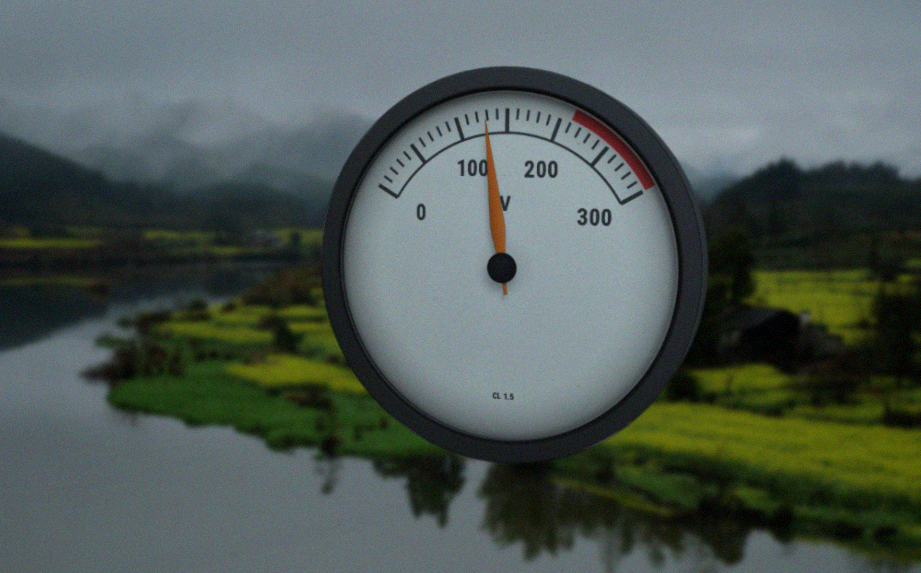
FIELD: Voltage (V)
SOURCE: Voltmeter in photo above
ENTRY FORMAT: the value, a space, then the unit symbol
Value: 130 V
